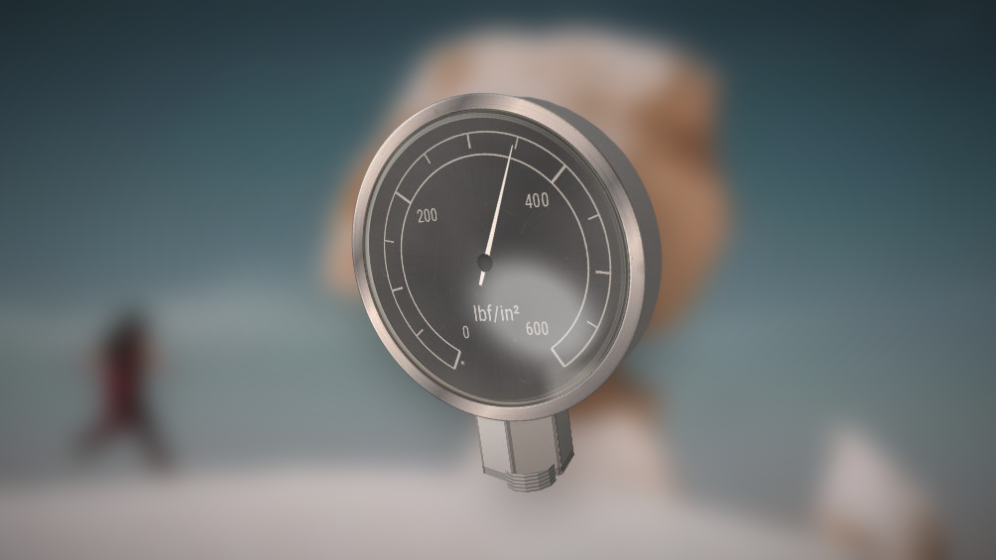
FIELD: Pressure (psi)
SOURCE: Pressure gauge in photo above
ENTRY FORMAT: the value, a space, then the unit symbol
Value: 350 psi
